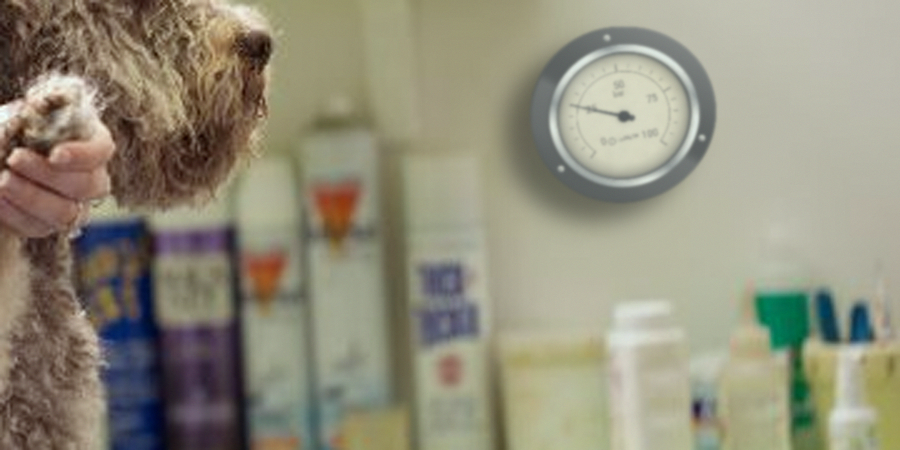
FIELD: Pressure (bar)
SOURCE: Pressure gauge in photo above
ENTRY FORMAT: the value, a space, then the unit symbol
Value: 25 bar
